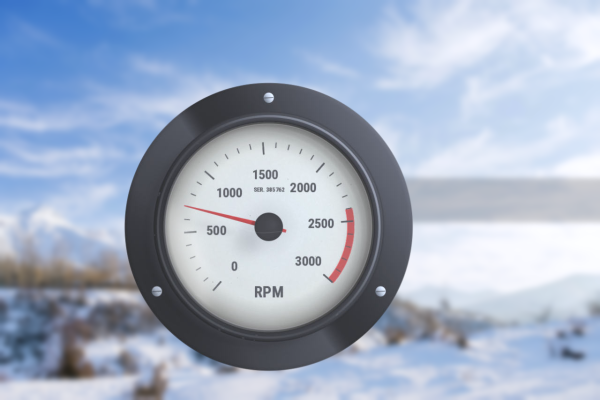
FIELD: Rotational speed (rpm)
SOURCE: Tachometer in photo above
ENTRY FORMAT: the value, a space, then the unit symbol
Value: 700 rpm
